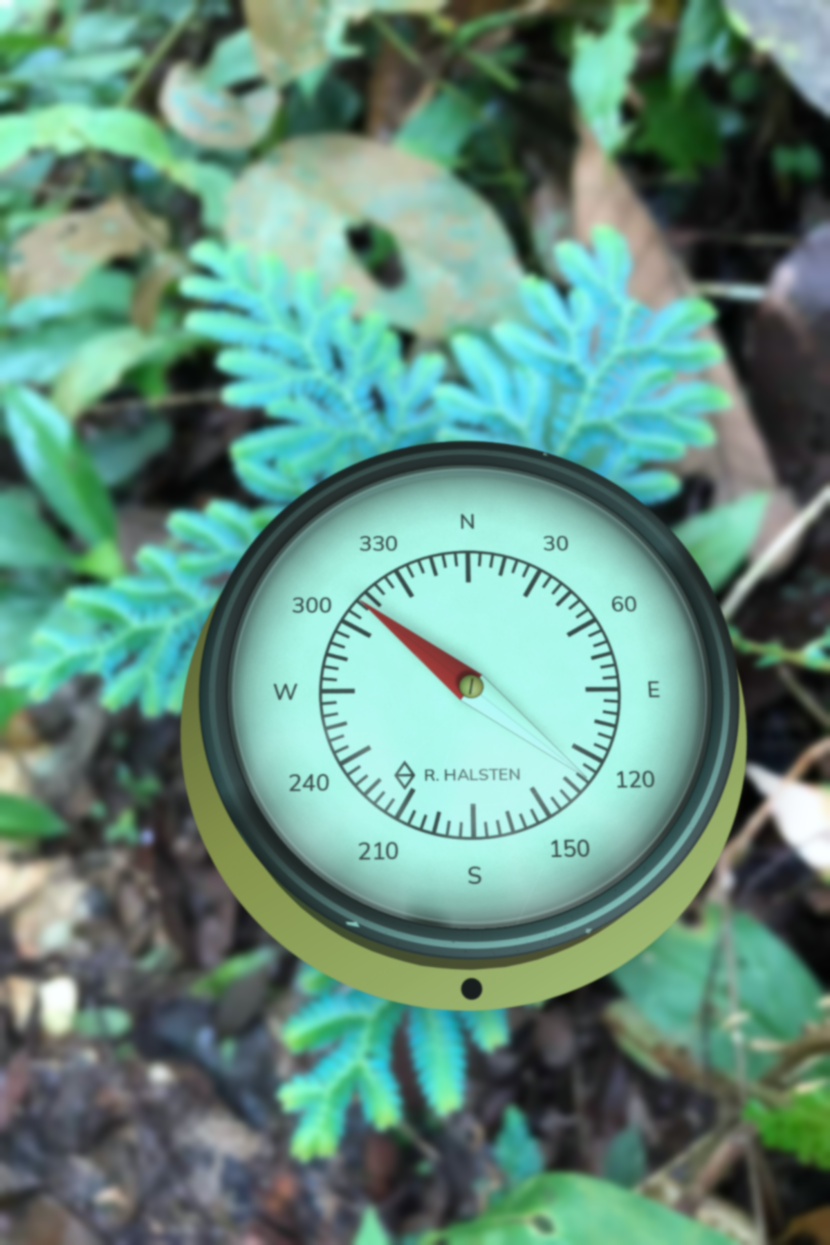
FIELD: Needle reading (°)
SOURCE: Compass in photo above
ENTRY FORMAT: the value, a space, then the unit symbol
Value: 310 °
